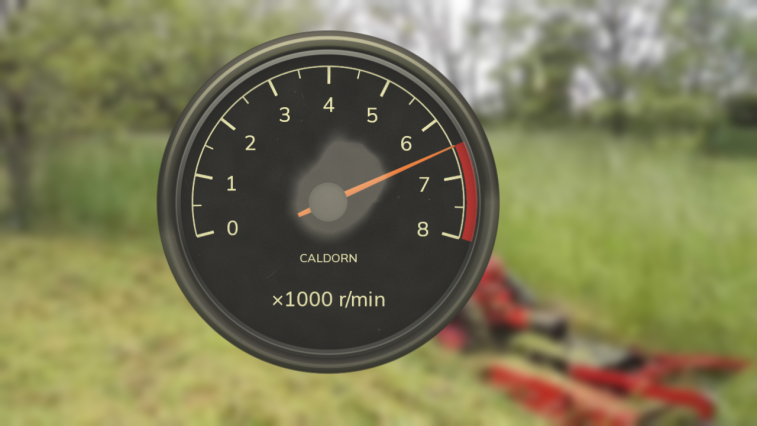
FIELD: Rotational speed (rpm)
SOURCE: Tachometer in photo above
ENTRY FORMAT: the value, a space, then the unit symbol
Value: 6500 rpm
